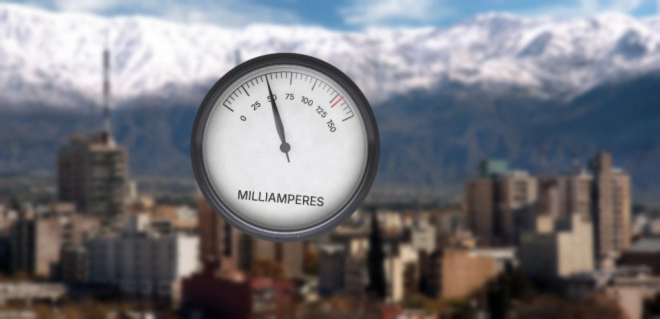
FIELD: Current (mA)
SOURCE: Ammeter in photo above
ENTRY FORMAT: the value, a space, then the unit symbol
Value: 50 mA
